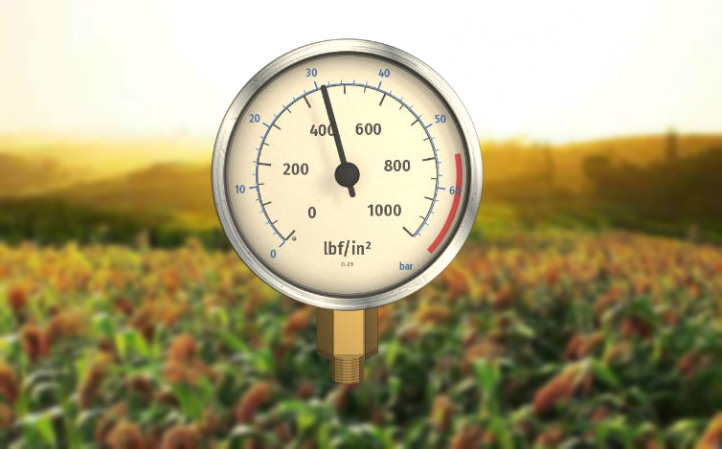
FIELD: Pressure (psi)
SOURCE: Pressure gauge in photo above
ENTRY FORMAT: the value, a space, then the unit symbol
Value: 450 psi
